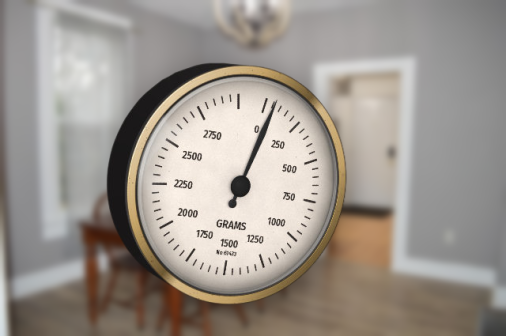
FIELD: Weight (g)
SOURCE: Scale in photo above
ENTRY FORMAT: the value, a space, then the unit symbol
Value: 50 g
